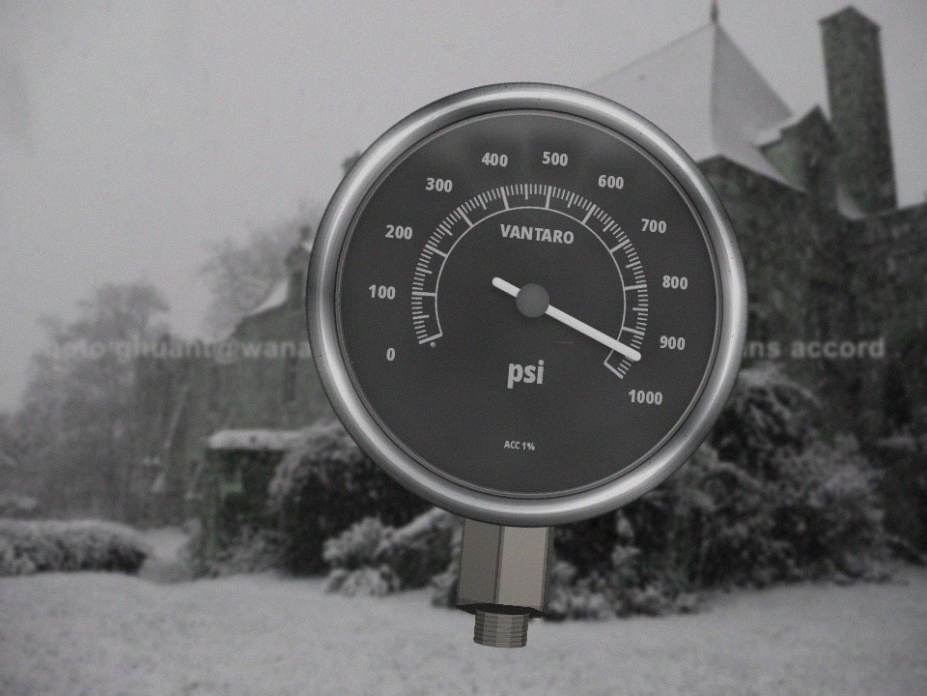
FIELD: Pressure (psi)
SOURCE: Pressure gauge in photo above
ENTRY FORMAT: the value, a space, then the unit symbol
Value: 950 psi
